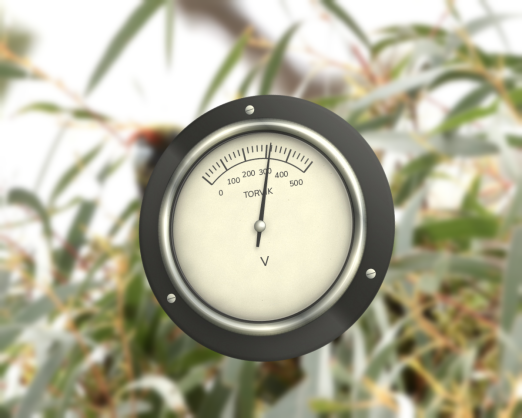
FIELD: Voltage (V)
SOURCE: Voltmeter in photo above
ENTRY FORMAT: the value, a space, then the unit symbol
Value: 320 V
